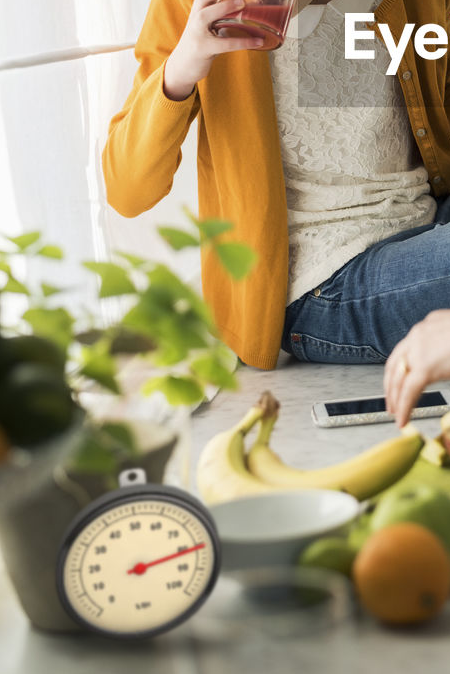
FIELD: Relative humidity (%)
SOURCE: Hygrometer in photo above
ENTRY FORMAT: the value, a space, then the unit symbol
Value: 80 %
